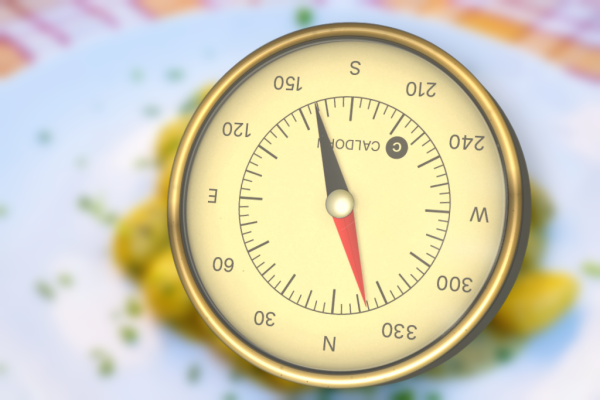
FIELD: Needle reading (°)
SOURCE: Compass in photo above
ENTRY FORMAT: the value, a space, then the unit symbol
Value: 340 °
